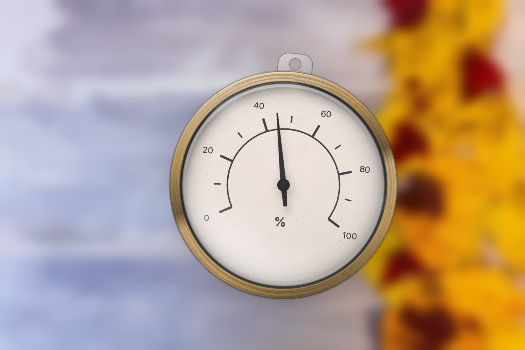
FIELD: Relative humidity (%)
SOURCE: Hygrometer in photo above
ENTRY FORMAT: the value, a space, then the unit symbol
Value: 45 %
